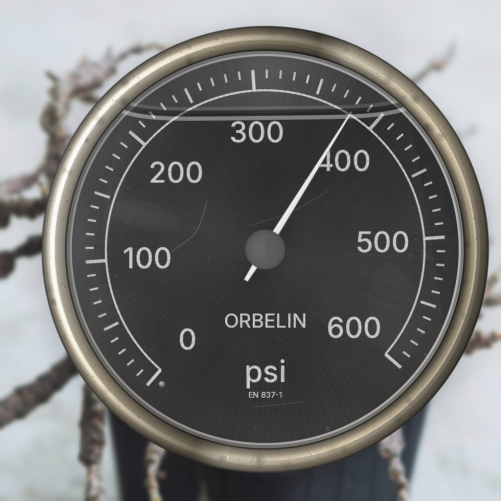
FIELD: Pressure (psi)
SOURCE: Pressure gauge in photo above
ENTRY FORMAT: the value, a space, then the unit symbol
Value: 380 psi
